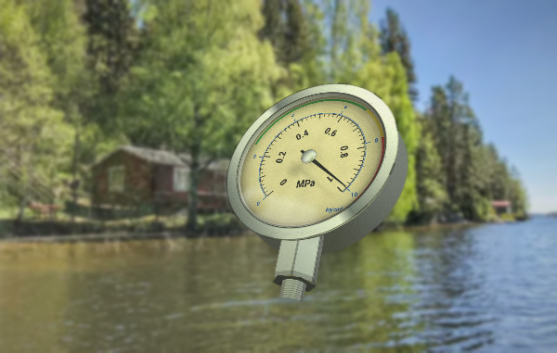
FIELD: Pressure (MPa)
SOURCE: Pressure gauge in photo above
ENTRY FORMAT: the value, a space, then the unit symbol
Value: 0.98 MPa
